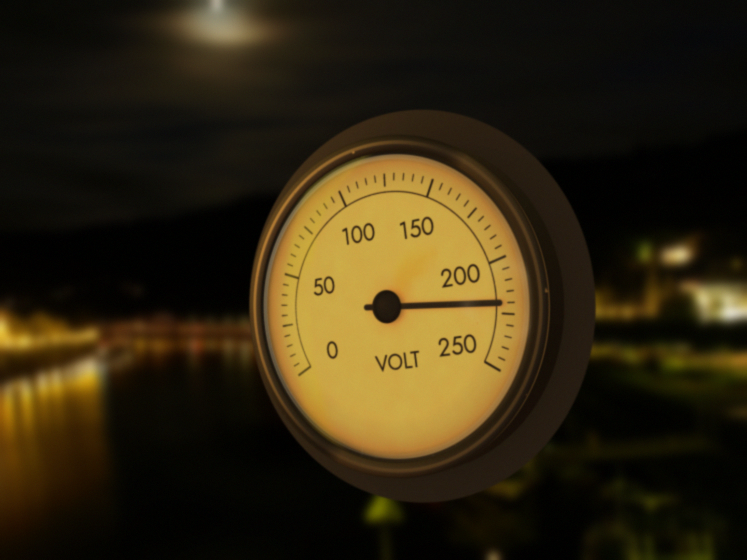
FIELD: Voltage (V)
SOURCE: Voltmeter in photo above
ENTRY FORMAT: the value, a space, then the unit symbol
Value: 220 V
